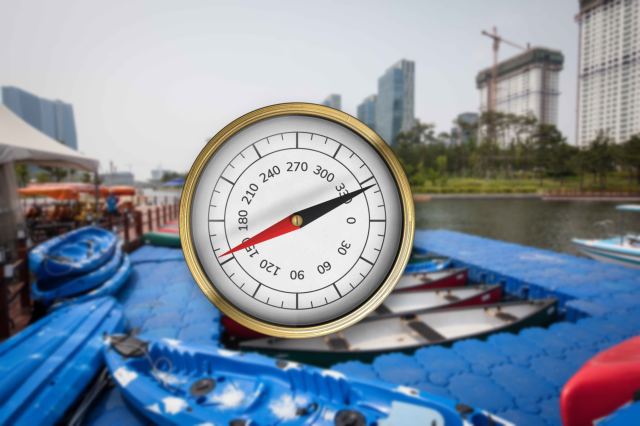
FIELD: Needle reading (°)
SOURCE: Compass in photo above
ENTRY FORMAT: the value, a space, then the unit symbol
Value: 155 °
